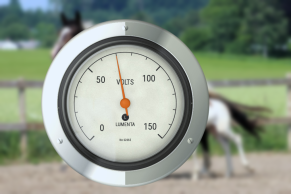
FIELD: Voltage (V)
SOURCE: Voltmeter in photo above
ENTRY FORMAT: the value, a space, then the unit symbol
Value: 70 V
